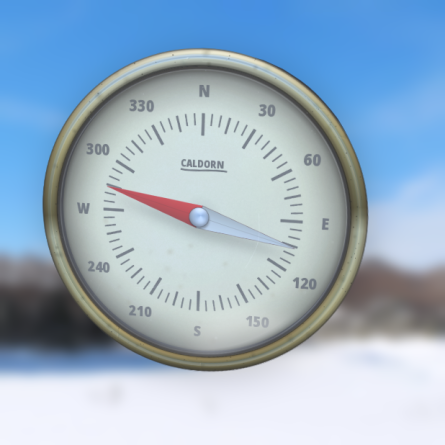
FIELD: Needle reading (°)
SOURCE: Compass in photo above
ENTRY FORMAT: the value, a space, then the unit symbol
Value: 285 °
